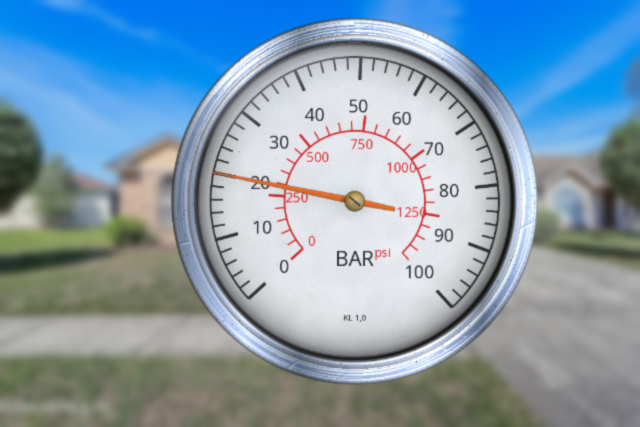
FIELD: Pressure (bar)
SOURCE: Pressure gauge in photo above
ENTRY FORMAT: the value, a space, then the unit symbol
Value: 20 bar
